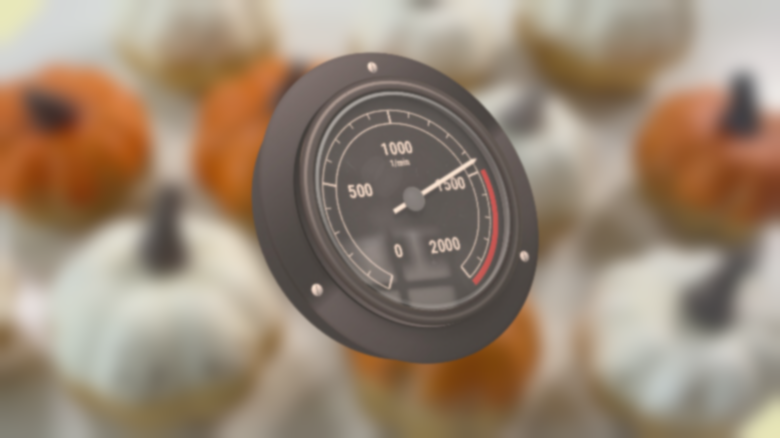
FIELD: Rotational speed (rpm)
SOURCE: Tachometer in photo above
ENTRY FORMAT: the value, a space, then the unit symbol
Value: 1450 rpm
